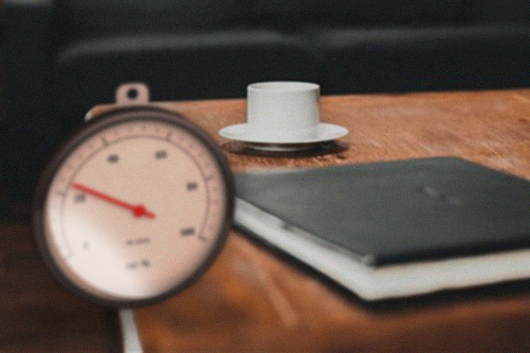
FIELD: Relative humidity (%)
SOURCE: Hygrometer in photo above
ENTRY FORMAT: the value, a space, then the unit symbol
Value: 24 %
